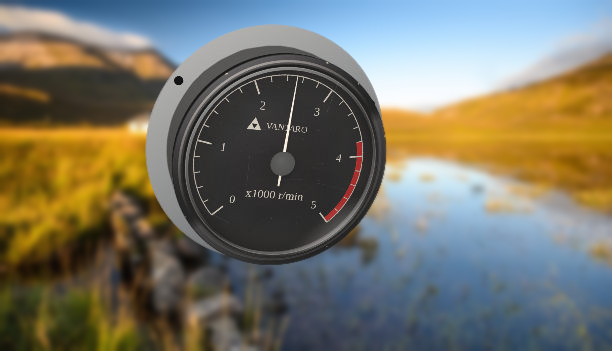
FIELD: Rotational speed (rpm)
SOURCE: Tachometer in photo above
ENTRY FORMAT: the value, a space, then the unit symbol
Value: 2500 rpm
